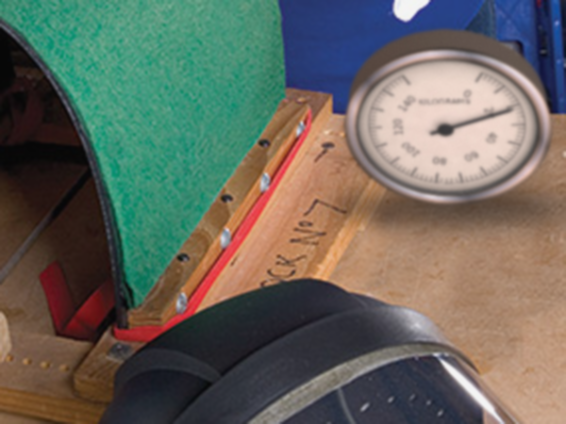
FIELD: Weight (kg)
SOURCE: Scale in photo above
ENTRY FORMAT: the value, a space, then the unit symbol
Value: 20 kg
